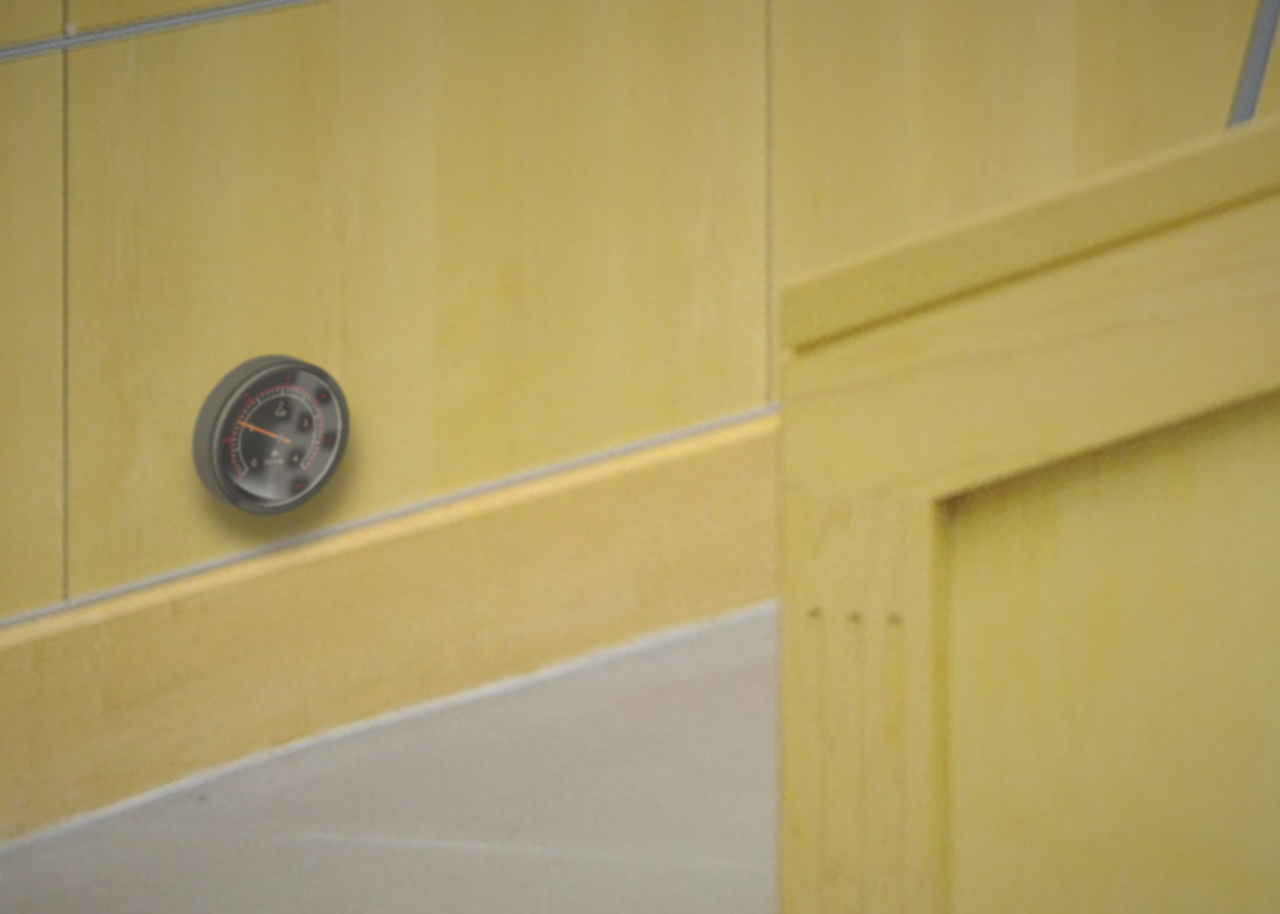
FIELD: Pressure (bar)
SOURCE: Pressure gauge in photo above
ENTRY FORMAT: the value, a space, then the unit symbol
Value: 1 bar
